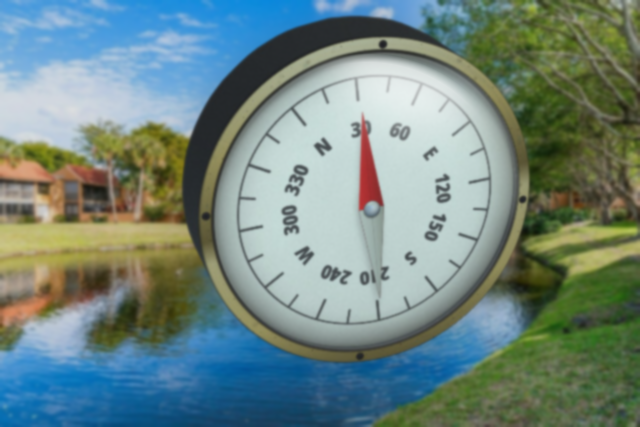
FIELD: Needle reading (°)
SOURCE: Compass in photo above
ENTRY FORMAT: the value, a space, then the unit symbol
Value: 30 °
